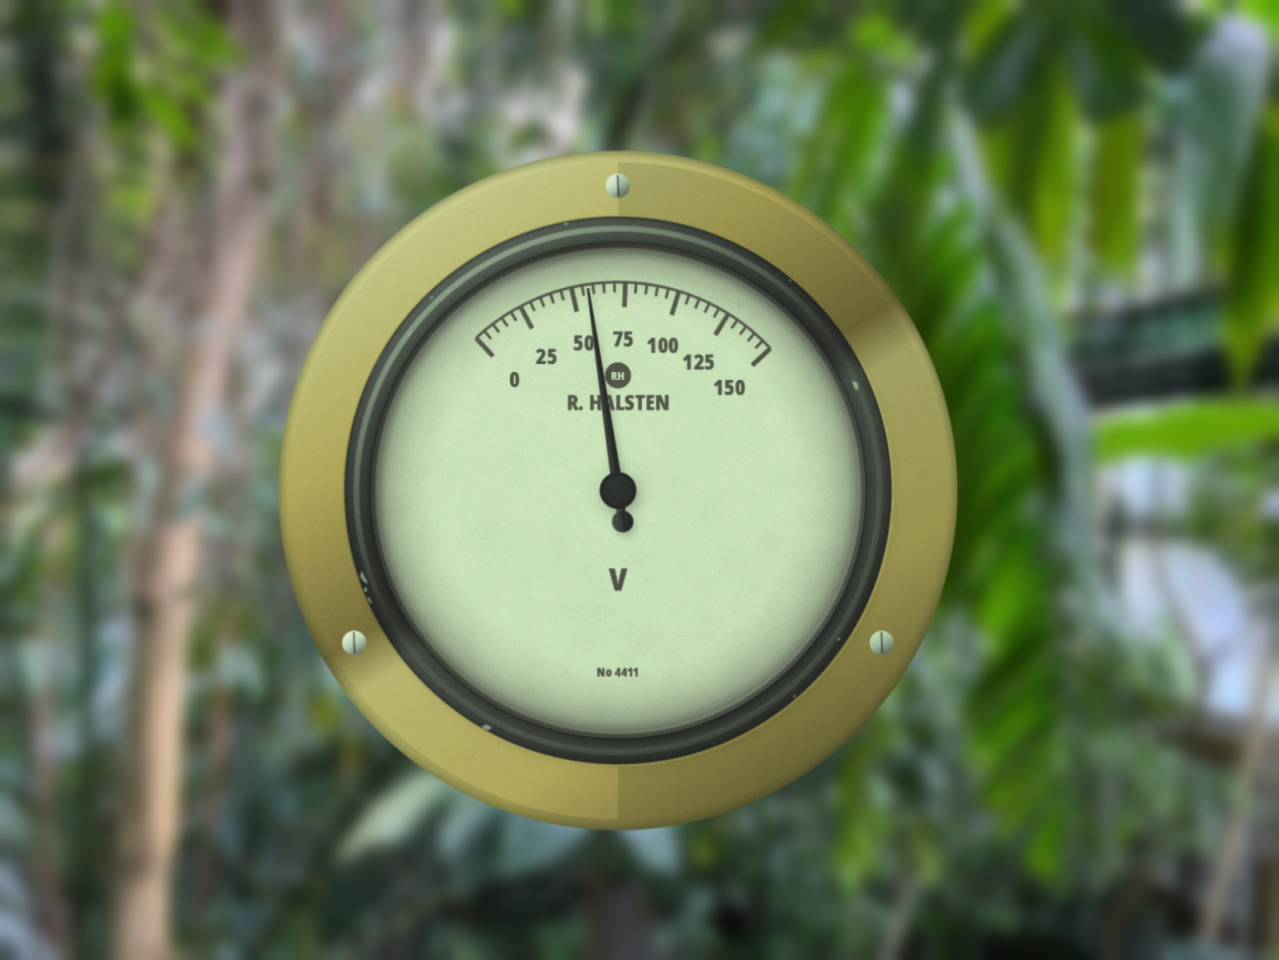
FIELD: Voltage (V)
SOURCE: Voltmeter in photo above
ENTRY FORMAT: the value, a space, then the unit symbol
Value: 57.5 V
